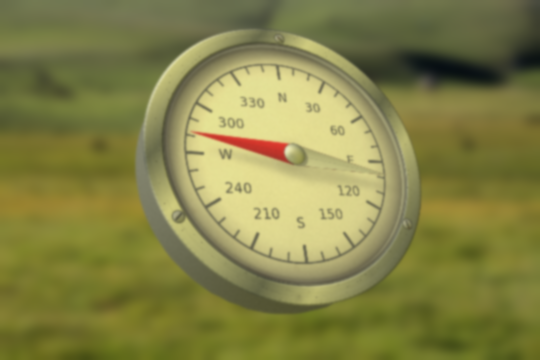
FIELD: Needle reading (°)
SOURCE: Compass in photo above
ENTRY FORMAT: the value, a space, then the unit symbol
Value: 280 °
